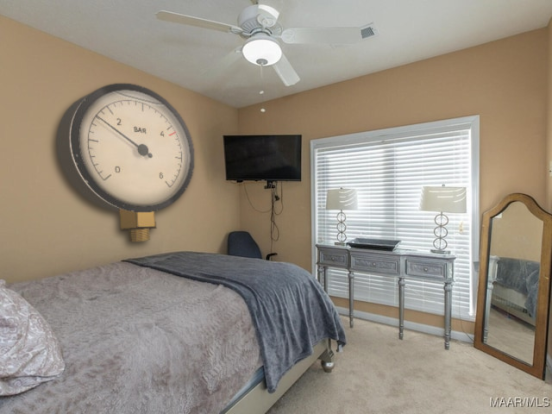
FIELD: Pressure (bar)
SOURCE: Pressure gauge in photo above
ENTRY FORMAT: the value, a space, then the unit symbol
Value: 1.6 bar
